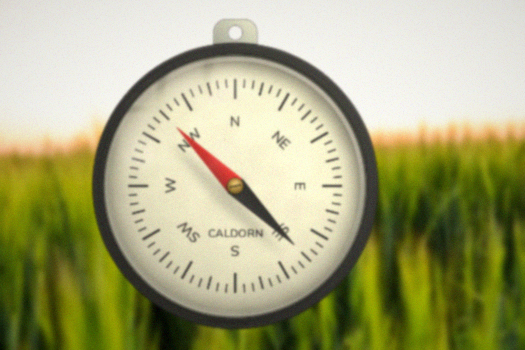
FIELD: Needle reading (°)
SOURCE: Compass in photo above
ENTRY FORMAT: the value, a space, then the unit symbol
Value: 315 °
